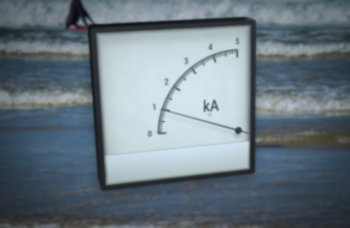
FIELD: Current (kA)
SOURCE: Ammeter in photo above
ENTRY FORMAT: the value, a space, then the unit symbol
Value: 1 kA
